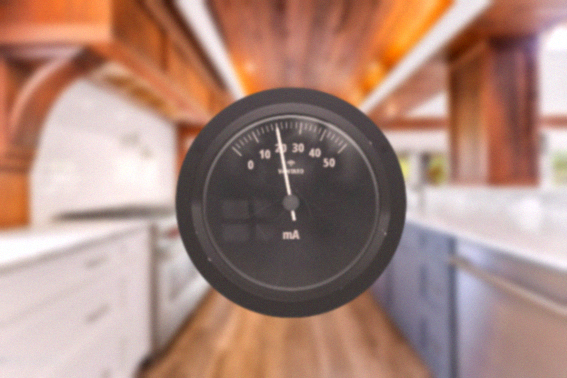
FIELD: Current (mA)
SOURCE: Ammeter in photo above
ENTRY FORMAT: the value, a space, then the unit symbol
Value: 20 mA
